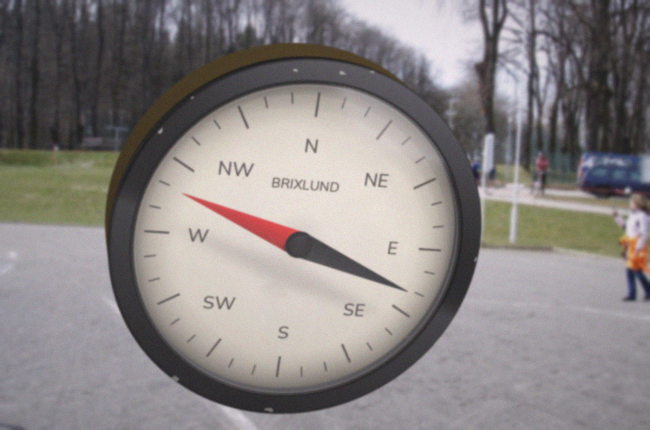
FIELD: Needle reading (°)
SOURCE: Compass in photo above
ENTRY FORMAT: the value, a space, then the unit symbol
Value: 290 °
